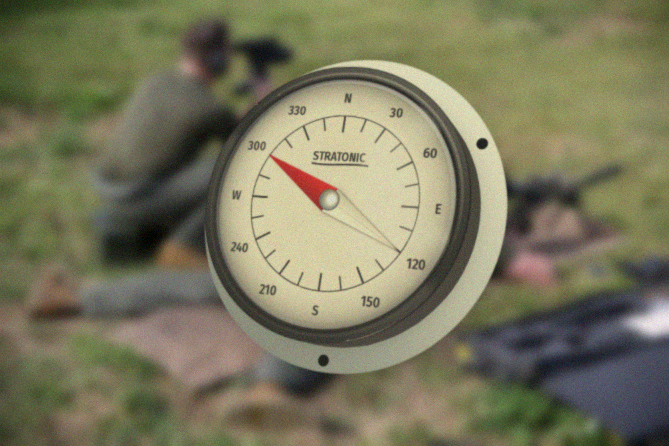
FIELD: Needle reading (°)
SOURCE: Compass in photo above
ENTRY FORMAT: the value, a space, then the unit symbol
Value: 300 °
